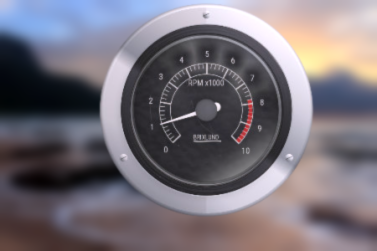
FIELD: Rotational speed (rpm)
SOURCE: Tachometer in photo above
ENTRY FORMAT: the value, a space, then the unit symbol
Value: 1000 rpm
